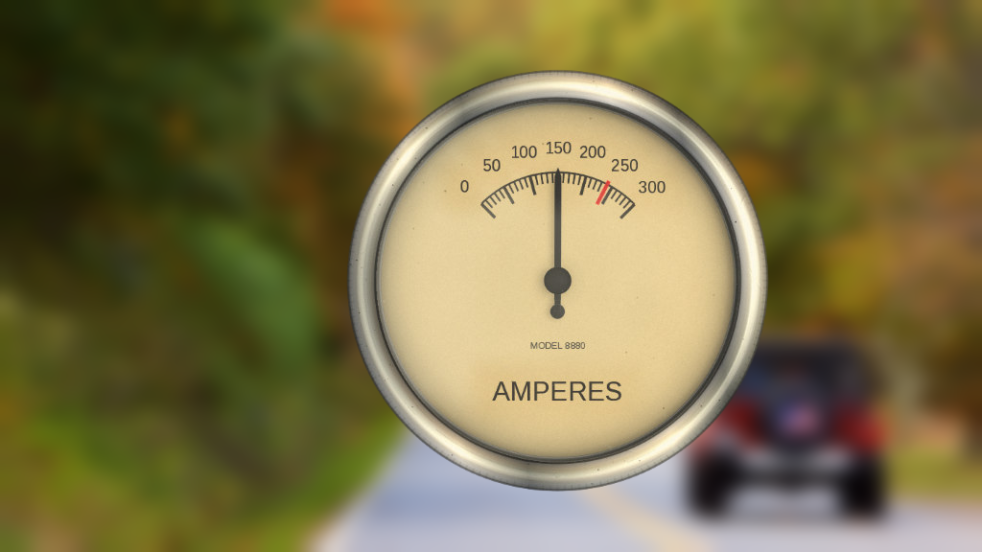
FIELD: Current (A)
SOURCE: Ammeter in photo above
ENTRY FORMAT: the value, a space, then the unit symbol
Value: 150 A
